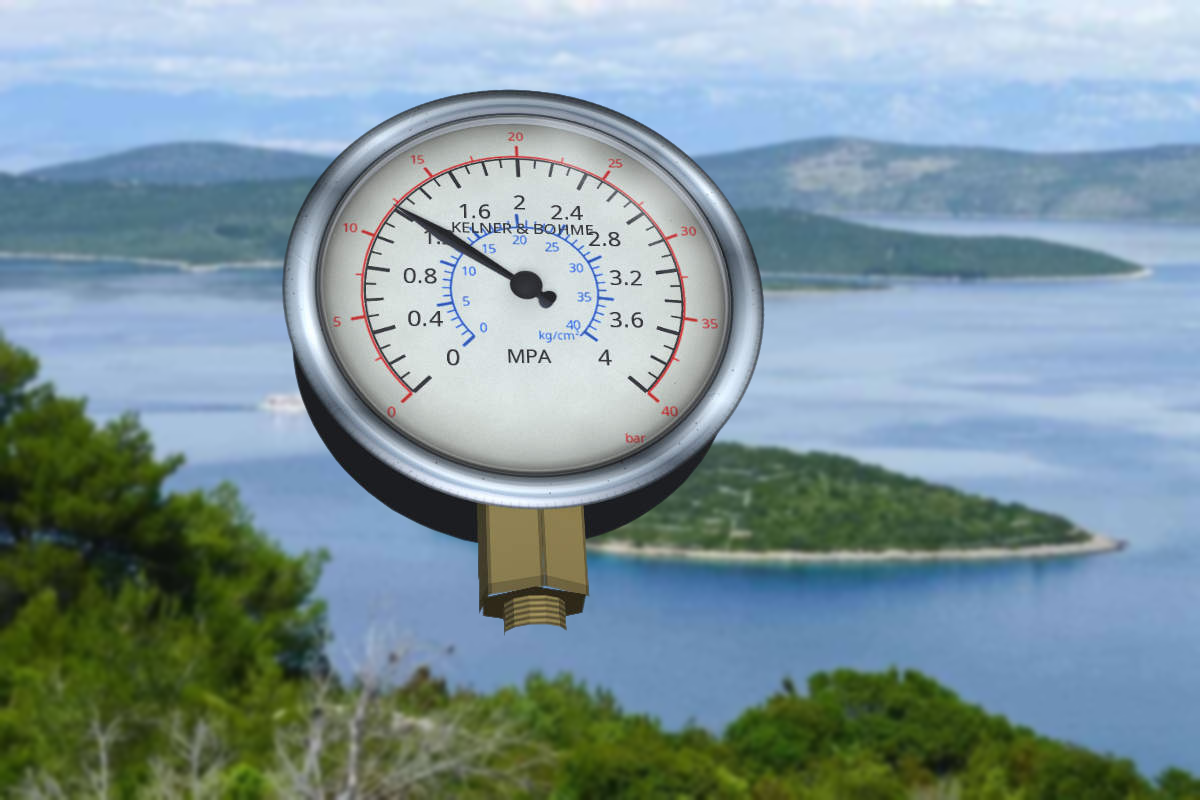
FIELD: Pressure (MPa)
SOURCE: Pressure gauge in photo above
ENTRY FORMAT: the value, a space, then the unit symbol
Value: 1.2 MPa
